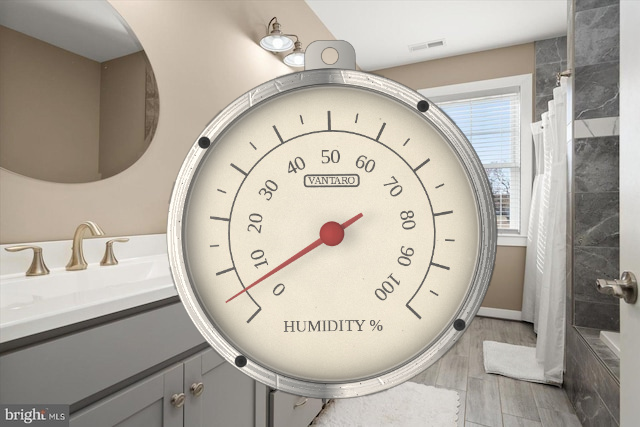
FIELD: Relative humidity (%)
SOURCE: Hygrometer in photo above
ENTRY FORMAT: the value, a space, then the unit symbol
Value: 5 %
